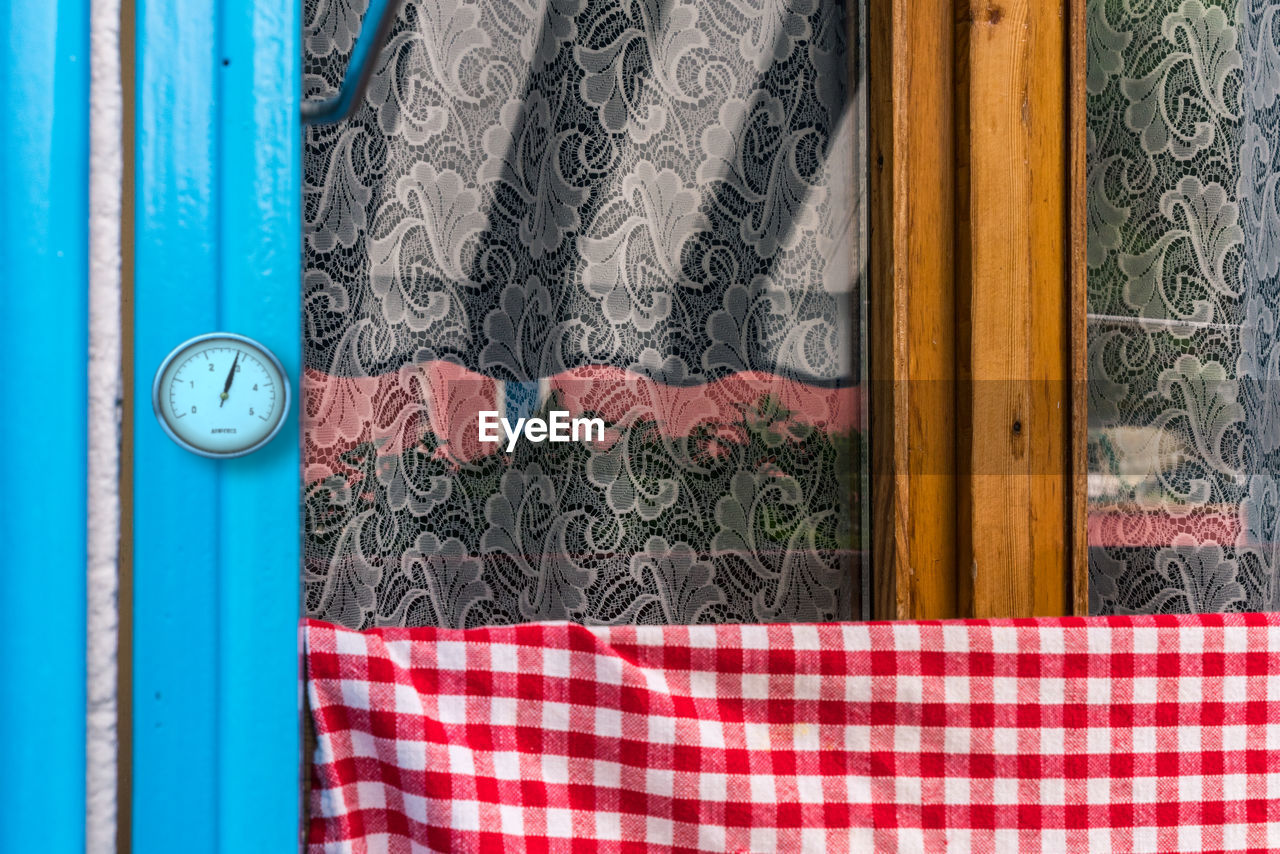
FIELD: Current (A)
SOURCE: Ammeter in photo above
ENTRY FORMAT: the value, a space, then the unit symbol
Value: 2.8 A
